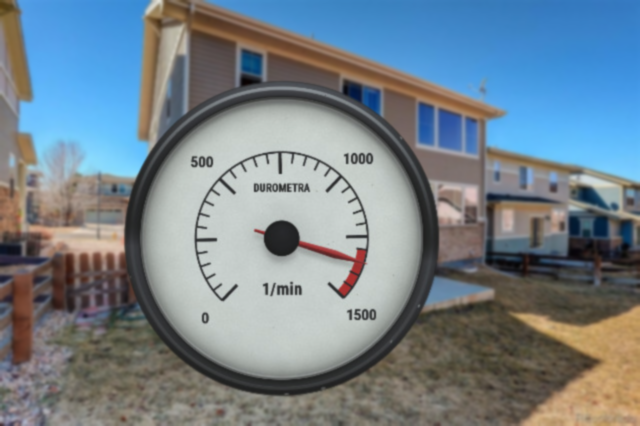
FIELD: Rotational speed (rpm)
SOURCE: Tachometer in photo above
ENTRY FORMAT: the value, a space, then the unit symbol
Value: 1350 rpm
